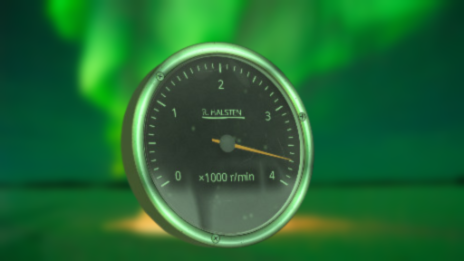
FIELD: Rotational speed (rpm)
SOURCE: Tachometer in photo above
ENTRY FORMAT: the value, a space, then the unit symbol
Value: 3700 rpm
